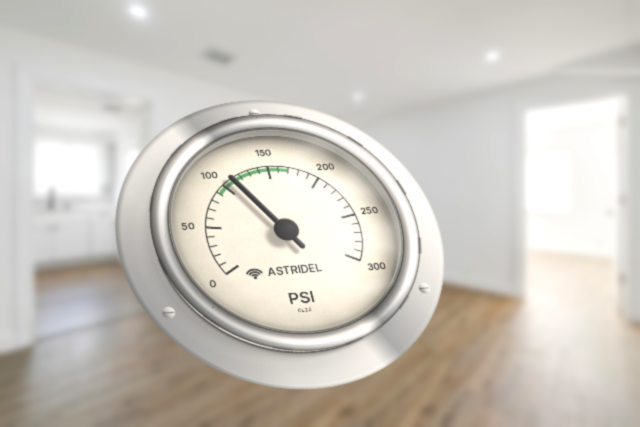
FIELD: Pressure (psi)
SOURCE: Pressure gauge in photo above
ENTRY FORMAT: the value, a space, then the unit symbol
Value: 110 psi
